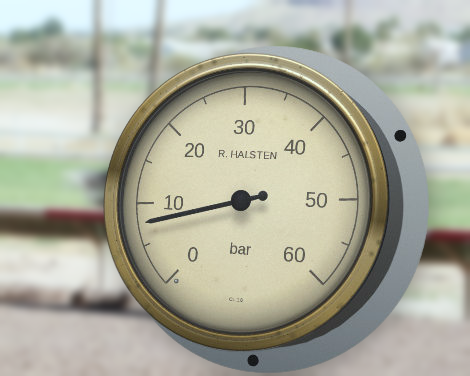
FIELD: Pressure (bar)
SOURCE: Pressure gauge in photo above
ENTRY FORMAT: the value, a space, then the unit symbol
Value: 7.5 bar
